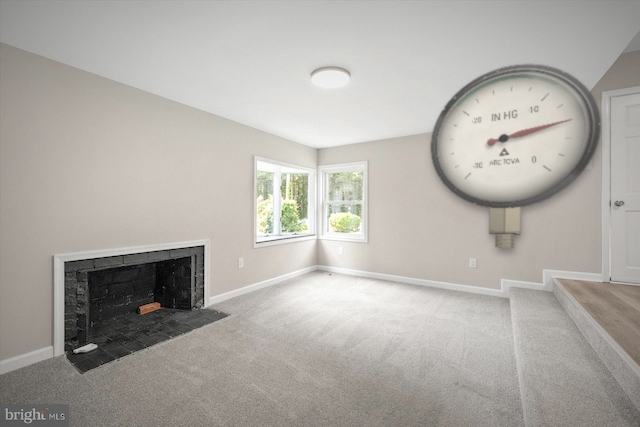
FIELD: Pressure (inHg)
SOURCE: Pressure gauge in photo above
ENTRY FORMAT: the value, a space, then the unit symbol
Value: -6 inHg
